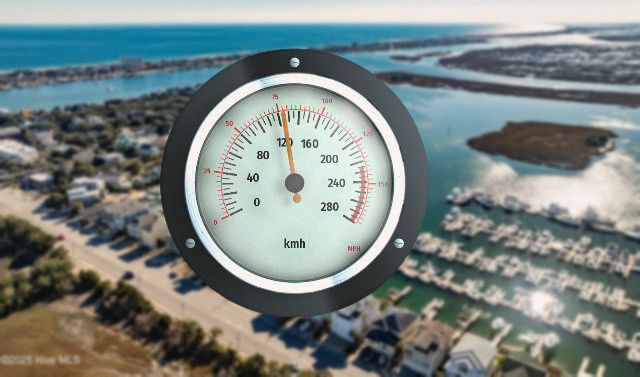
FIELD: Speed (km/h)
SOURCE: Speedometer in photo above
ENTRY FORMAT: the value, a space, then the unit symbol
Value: 125 km/h
